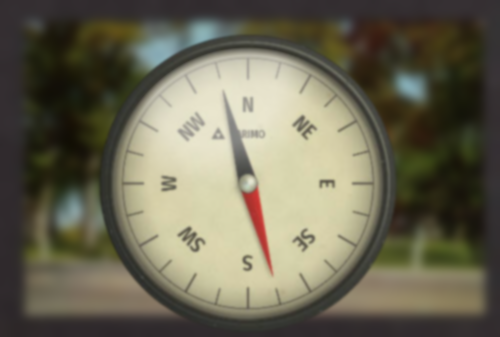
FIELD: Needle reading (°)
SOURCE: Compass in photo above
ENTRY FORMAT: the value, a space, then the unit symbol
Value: 165 °
